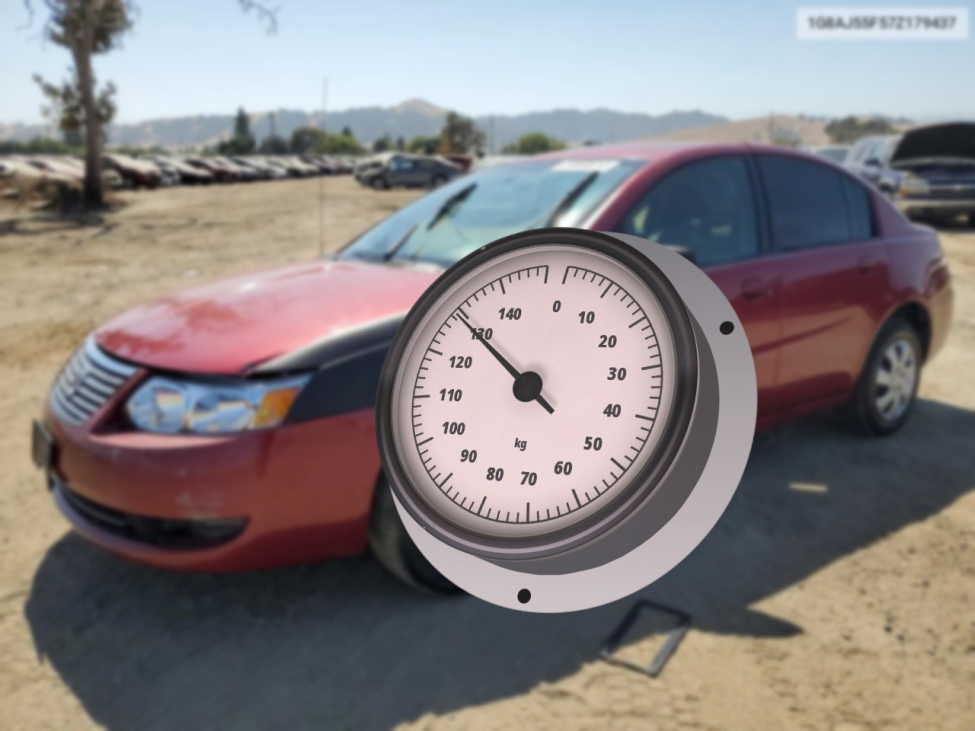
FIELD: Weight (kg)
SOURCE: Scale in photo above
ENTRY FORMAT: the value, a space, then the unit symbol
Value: 129 kg
